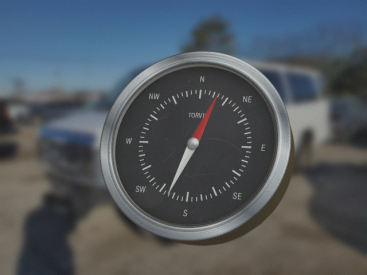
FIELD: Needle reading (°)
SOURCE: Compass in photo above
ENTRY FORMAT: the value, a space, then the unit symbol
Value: 20 °
